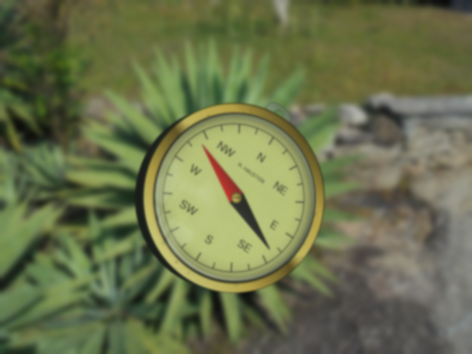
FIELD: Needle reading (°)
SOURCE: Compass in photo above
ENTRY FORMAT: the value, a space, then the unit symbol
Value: 292.5 °
